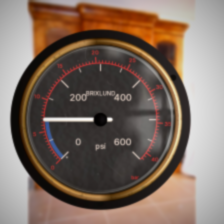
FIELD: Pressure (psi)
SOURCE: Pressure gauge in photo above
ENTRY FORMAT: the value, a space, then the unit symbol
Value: 100 psi
